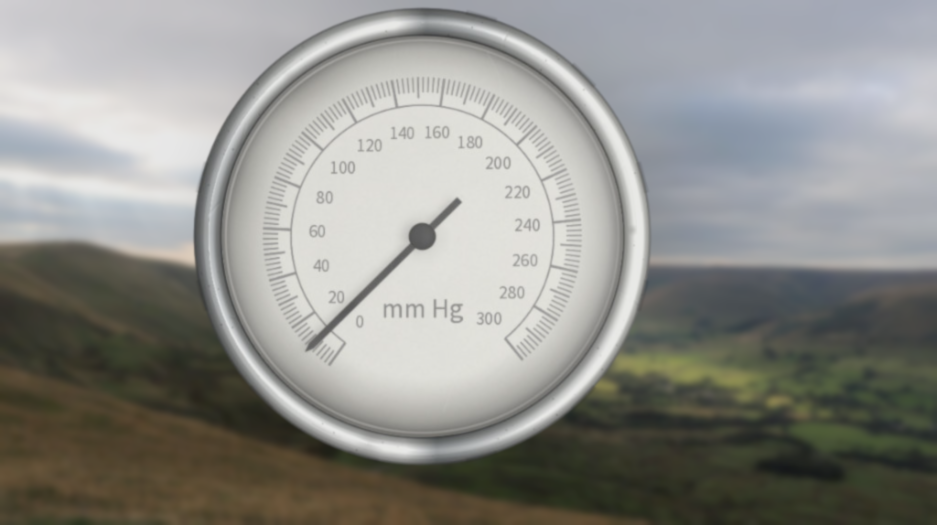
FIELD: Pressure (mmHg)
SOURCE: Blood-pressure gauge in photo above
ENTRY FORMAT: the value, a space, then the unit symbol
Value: 10 mmHg
